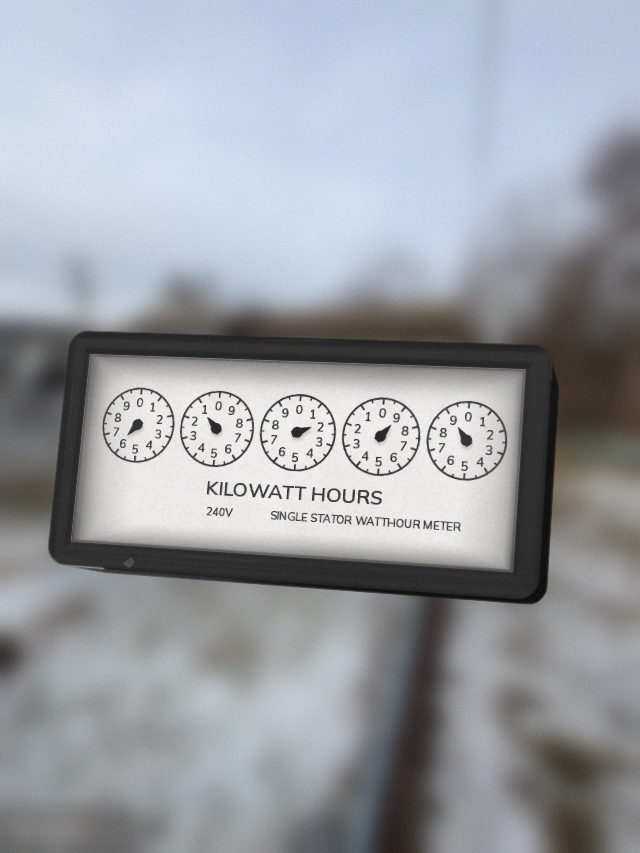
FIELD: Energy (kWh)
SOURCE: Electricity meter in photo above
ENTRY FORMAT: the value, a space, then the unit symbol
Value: 61189 kWh
